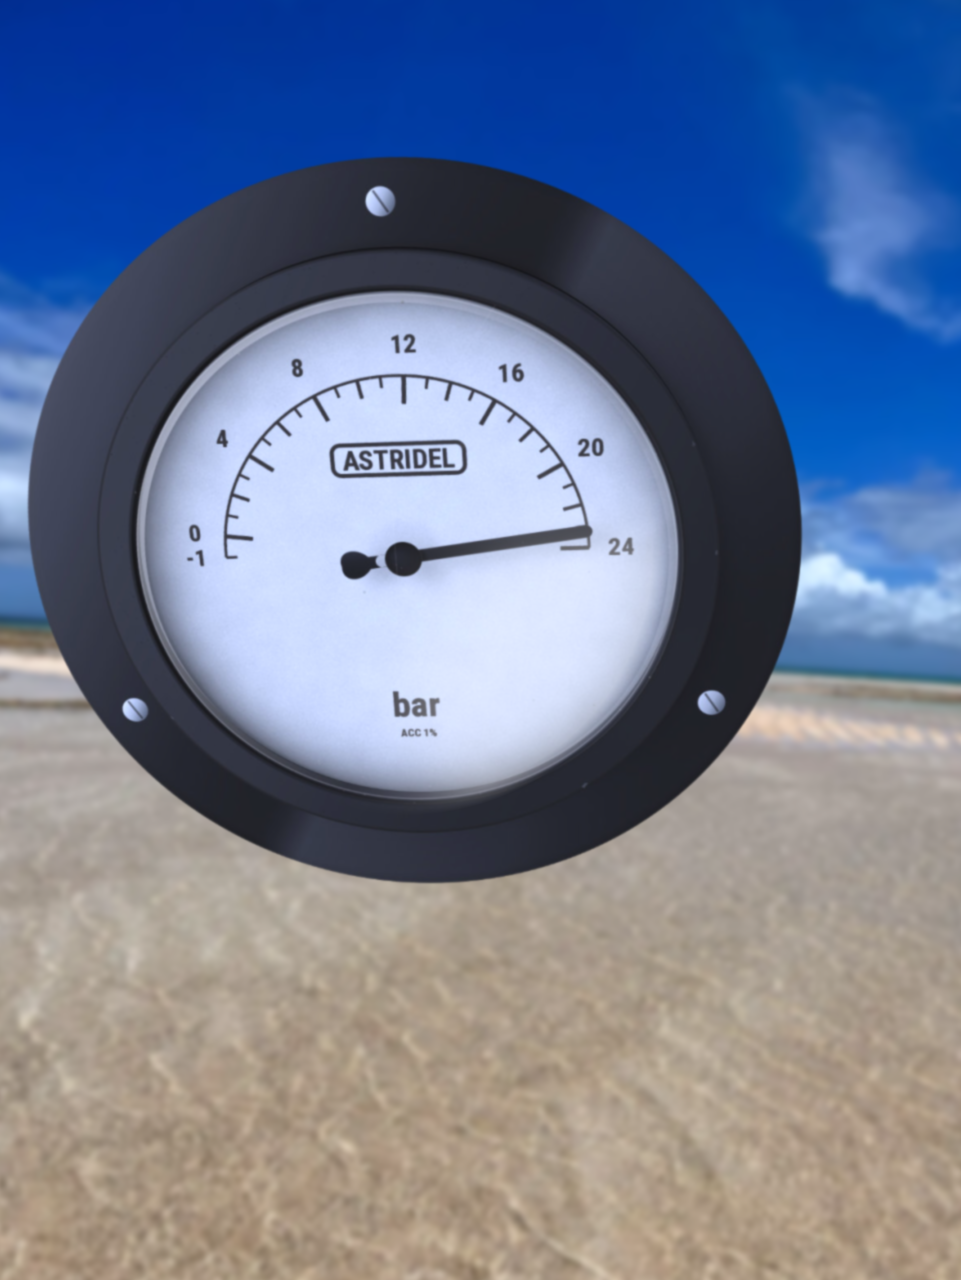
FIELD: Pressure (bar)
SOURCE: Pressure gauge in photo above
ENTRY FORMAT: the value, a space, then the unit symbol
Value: 23 bar
